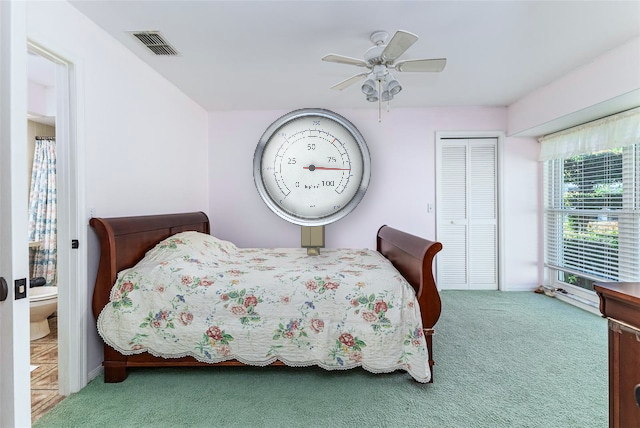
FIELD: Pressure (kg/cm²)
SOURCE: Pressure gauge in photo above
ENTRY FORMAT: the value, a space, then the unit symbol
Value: 85 kg/cm²
